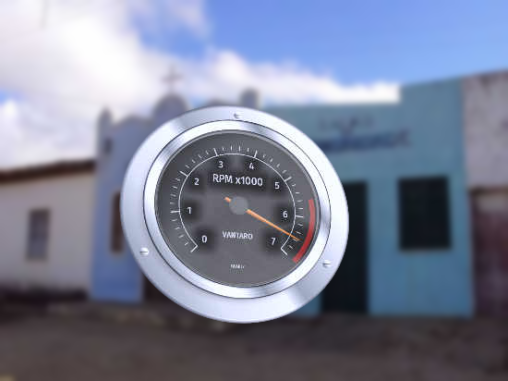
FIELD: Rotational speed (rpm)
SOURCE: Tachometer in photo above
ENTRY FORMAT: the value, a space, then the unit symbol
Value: 6600 rpm
